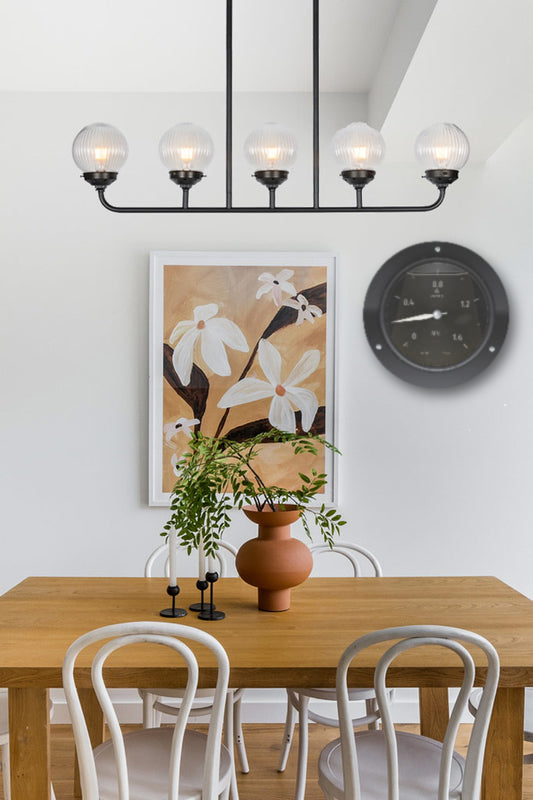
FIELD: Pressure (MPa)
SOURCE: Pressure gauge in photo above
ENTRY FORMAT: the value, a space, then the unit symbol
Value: 0.2 MPa
